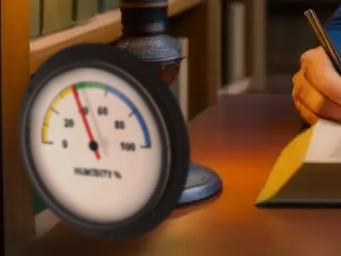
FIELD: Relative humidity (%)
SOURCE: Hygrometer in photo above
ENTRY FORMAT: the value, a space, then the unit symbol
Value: 40 %
